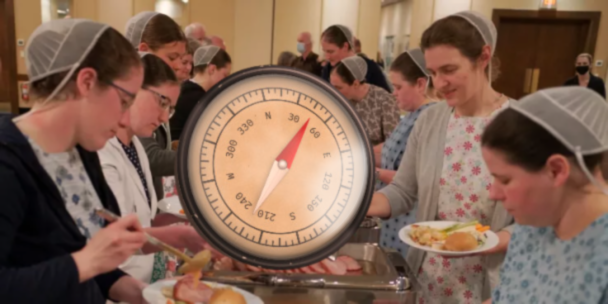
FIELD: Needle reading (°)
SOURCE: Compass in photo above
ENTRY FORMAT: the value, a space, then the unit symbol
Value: 45 °
